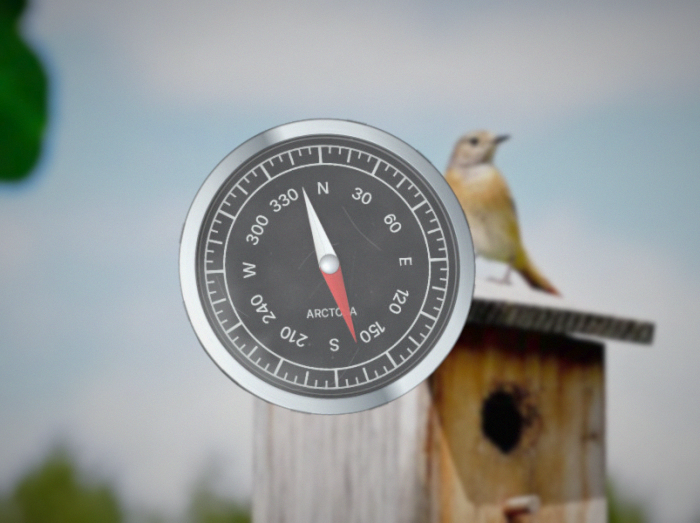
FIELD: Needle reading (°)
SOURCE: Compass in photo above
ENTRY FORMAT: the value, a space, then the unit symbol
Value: 165 °
